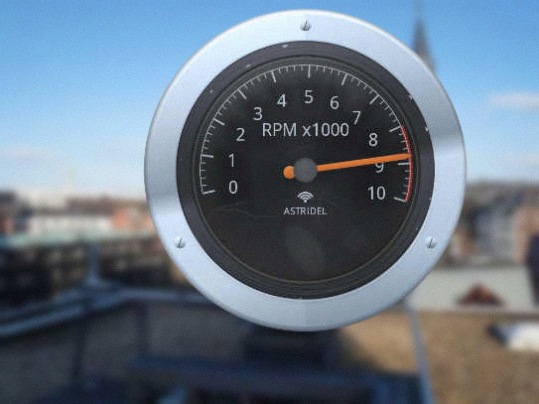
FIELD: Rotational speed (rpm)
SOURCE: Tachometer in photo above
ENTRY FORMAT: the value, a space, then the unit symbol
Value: 8800 rpm
